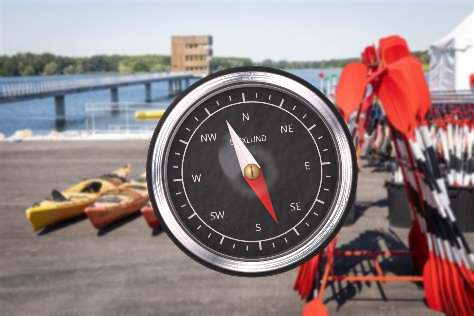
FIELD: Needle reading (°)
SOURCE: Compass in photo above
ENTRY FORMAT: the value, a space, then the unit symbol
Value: 160 °
